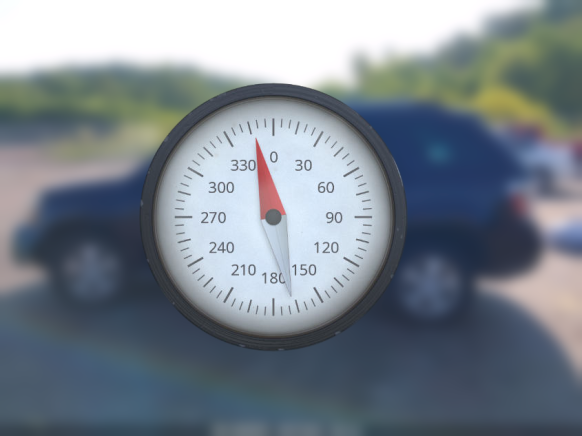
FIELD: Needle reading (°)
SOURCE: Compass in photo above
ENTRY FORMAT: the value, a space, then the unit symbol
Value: 347.5 °
